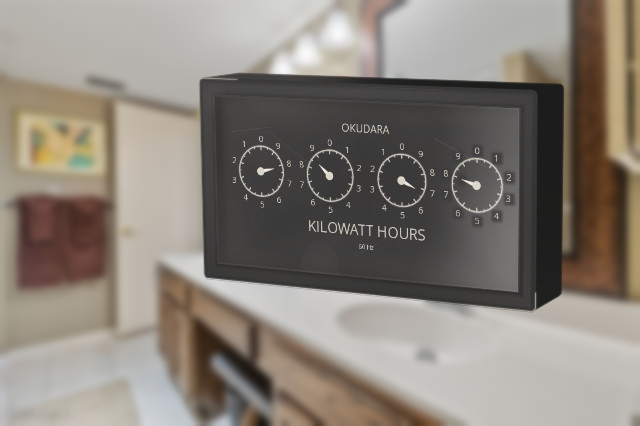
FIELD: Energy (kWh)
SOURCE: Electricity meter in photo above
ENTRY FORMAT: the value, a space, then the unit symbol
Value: 7868 kWh
